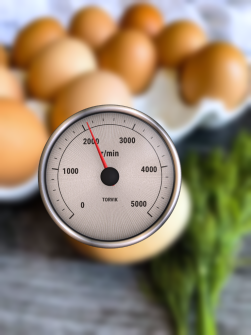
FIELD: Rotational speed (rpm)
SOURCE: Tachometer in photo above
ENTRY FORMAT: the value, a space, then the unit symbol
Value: 2100 rpm
